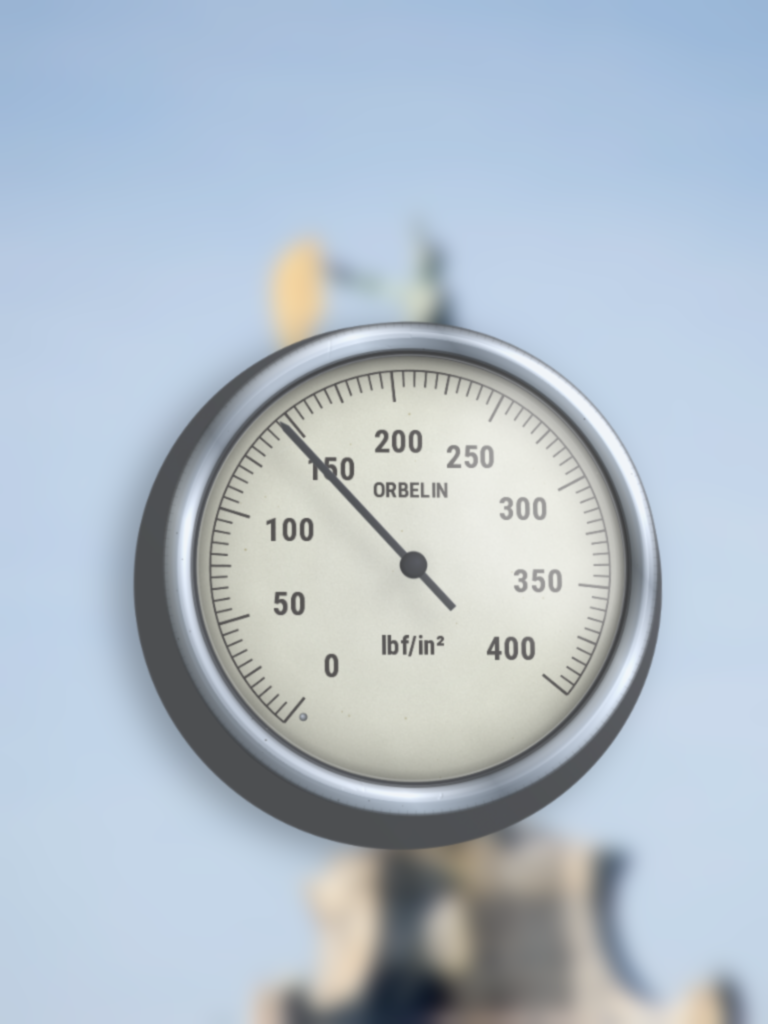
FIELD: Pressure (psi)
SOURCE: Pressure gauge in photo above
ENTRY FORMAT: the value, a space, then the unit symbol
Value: 145 psi
